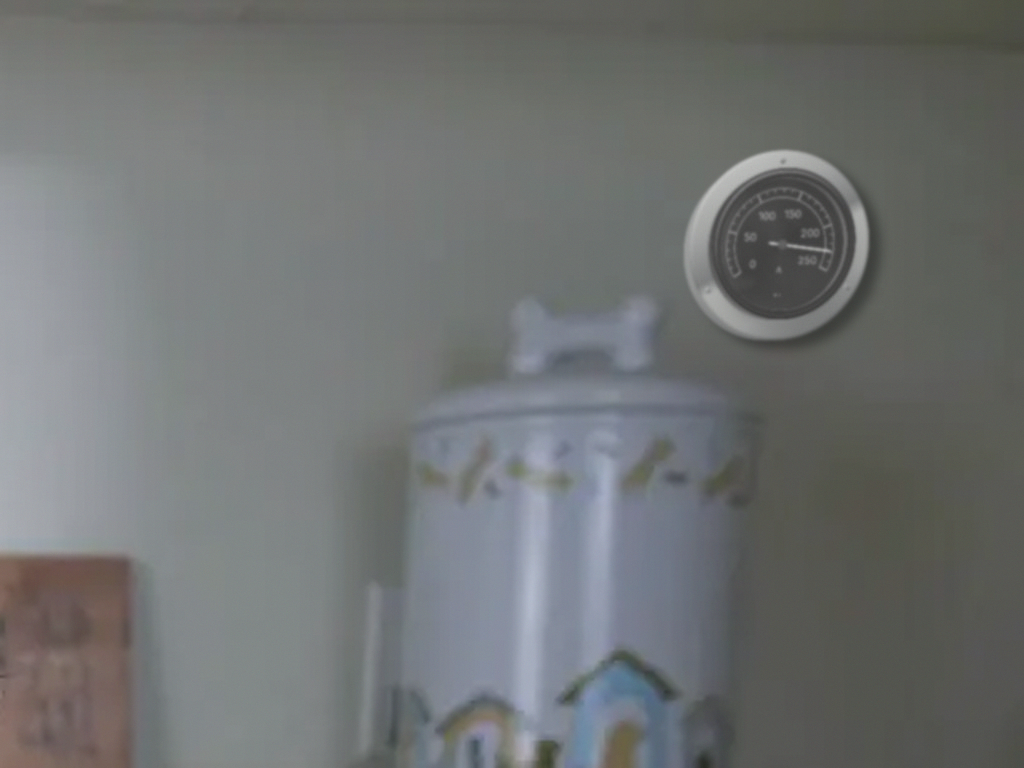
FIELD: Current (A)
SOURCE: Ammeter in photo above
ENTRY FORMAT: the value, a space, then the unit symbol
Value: 230 A
